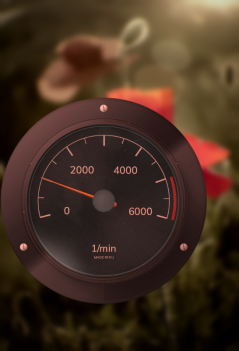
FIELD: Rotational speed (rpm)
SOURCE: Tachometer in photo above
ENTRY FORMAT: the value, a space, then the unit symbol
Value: 1000 rpm
